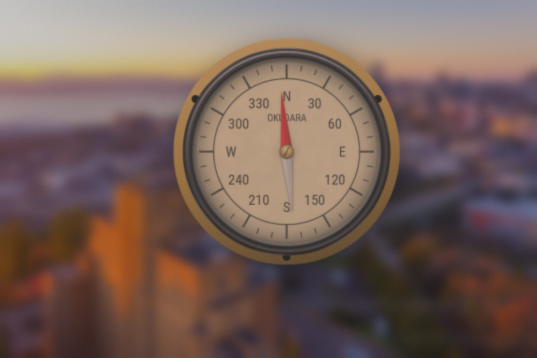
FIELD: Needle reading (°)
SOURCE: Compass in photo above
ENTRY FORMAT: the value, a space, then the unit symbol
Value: 355 °
